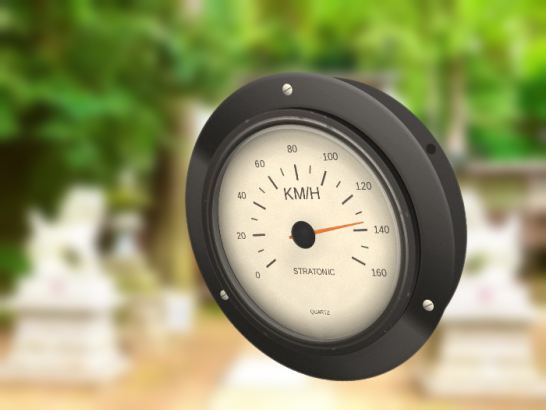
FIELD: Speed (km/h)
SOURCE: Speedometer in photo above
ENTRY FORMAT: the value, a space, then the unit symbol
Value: 135 km/h
